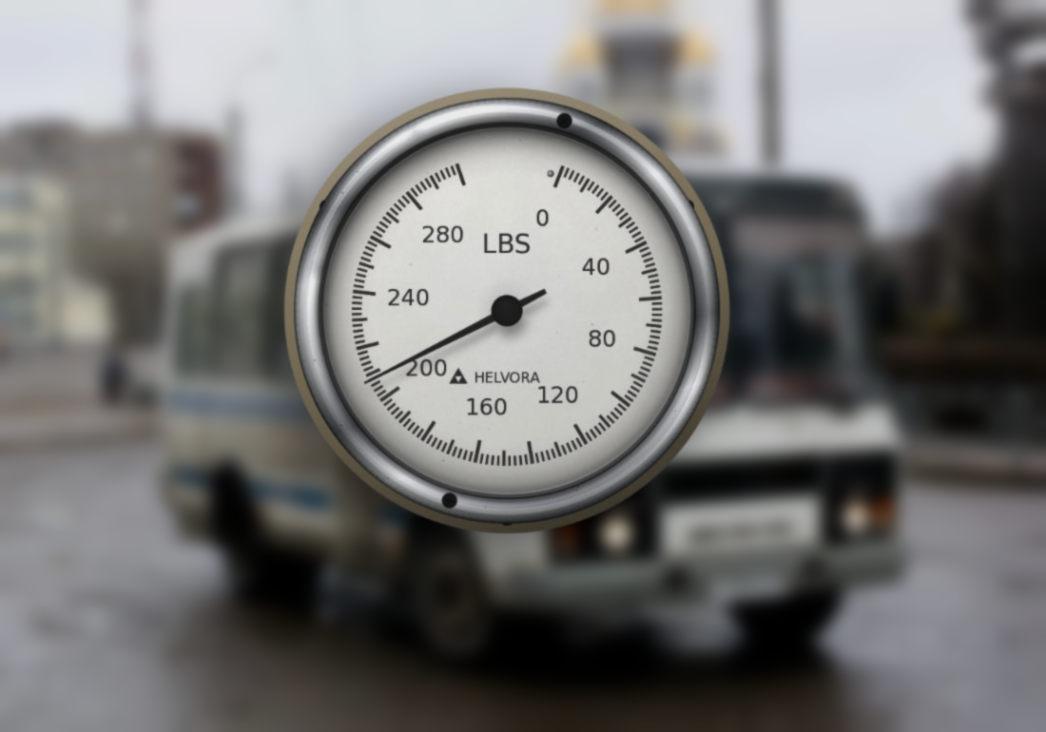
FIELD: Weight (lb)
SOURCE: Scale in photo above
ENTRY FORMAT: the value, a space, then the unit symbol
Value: 208 lb
